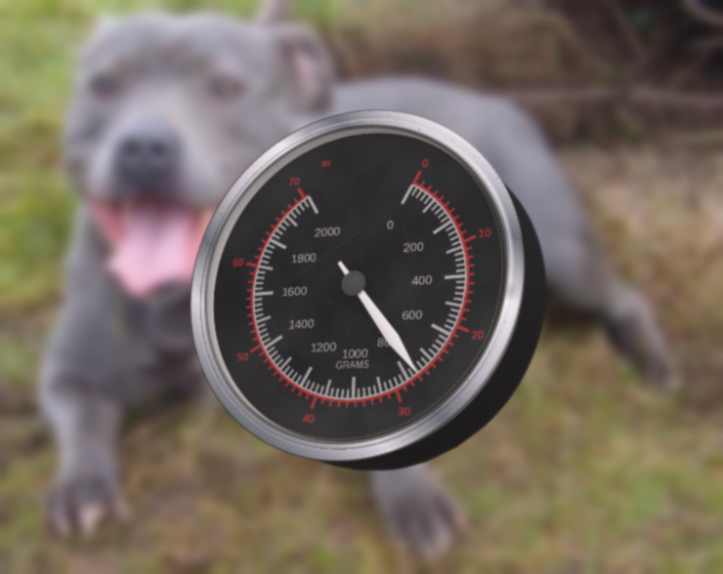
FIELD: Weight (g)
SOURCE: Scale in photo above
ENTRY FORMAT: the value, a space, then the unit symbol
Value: 760 g
